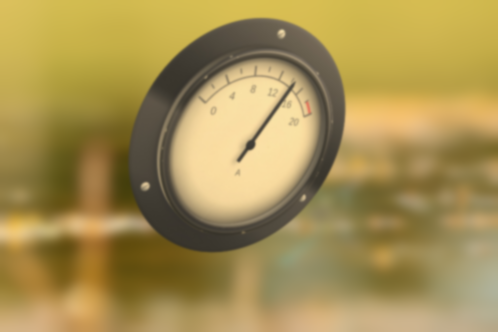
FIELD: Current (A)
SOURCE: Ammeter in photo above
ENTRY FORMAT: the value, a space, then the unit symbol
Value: 14 A
